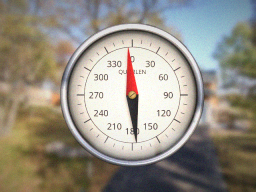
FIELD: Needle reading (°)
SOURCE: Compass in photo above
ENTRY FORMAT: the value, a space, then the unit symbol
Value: 355 °
